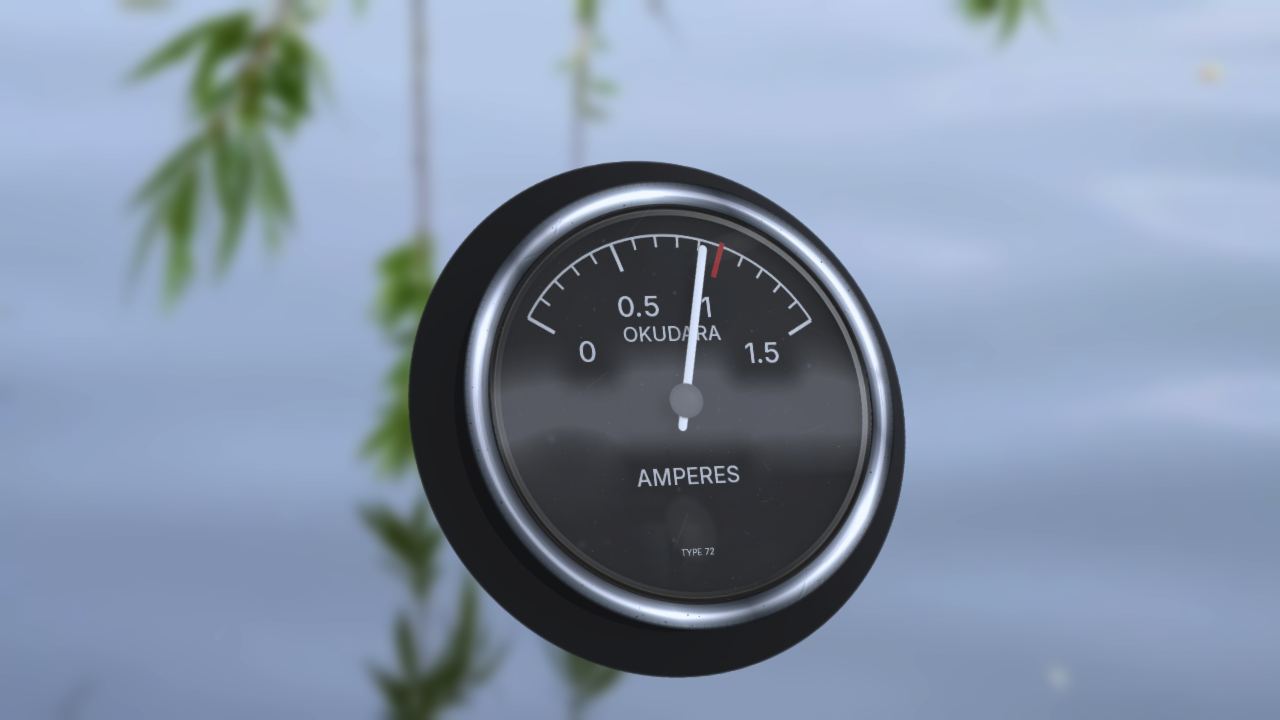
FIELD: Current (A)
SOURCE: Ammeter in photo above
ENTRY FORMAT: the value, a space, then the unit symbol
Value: 0.9 A
